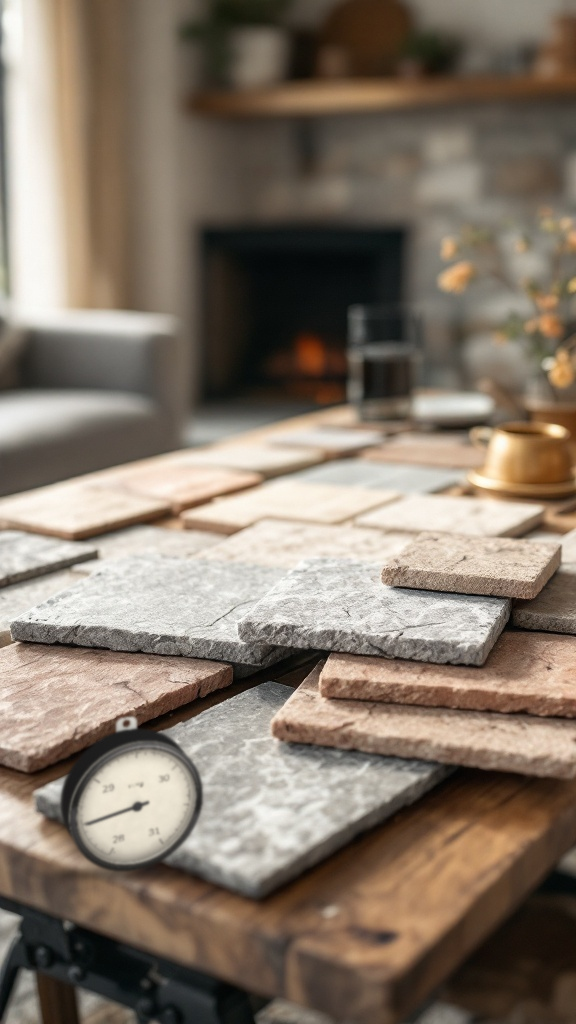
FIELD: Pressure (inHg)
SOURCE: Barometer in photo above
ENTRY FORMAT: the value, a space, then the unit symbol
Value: 28.5 inHg
